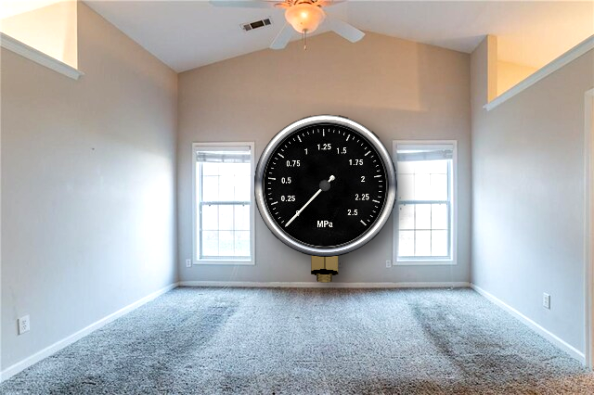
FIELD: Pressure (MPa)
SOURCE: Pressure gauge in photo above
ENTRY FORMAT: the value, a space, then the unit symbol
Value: 0 MPa
